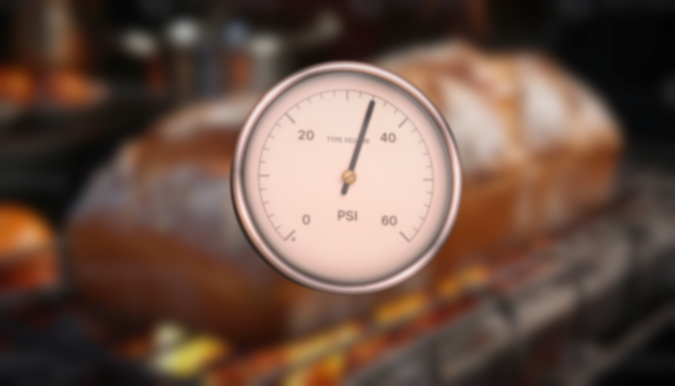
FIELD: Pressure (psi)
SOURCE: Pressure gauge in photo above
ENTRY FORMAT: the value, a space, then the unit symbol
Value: 34 psi
